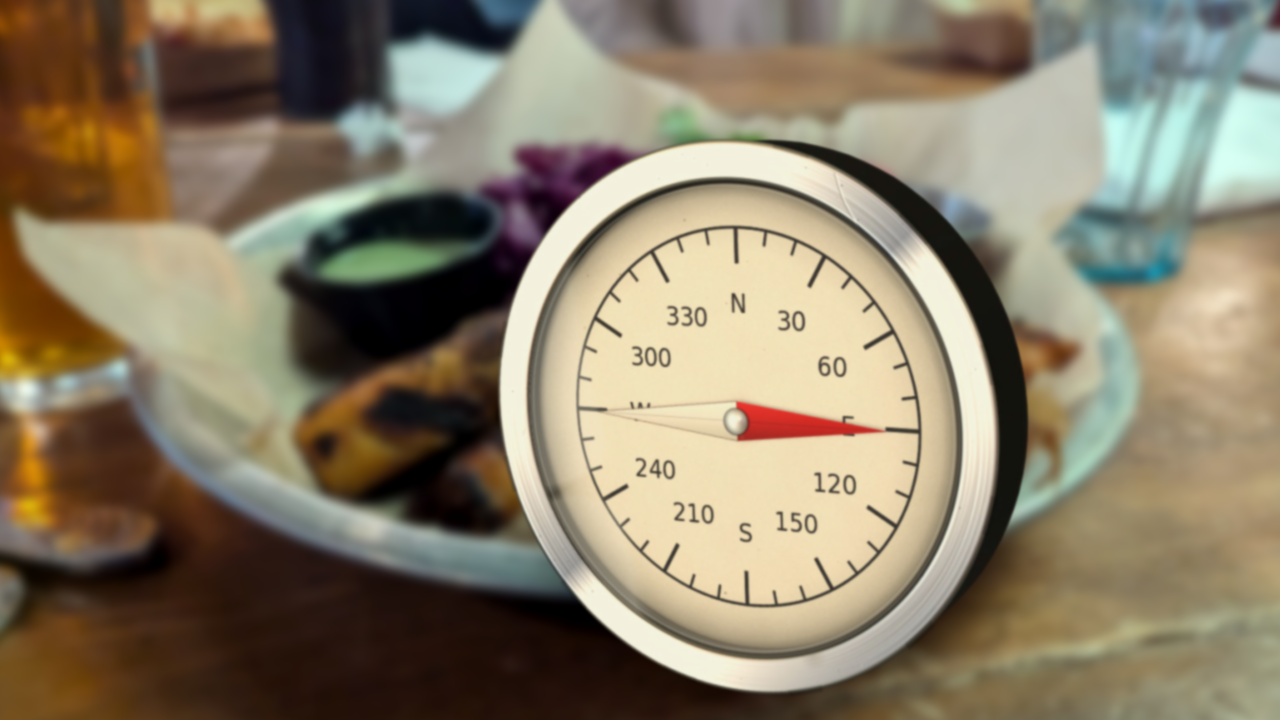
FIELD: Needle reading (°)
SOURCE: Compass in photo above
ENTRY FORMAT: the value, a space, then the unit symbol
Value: 90 °
